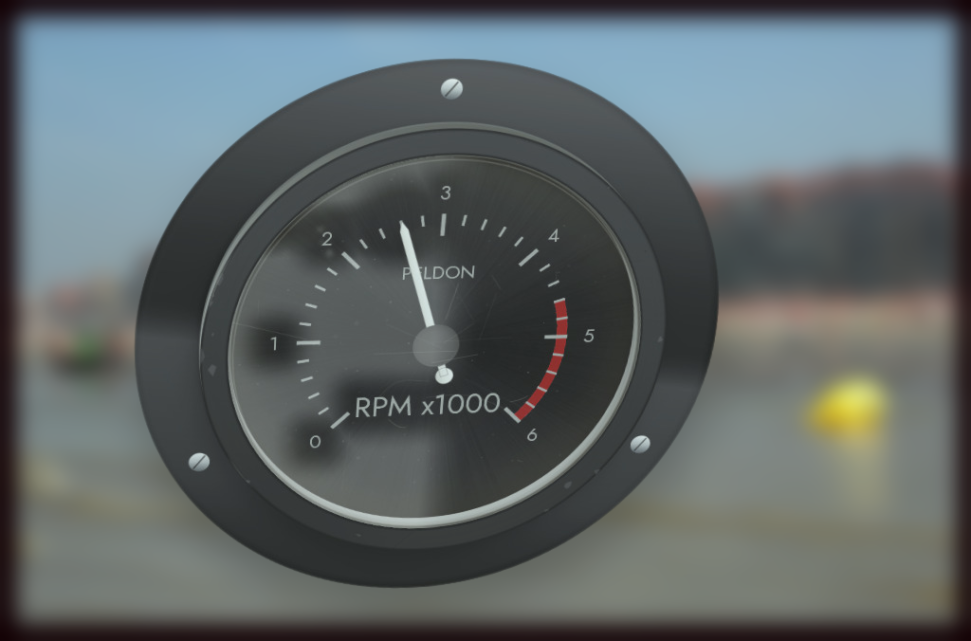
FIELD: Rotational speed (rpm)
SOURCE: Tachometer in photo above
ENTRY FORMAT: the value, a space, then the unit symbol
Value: 2600 rpm
